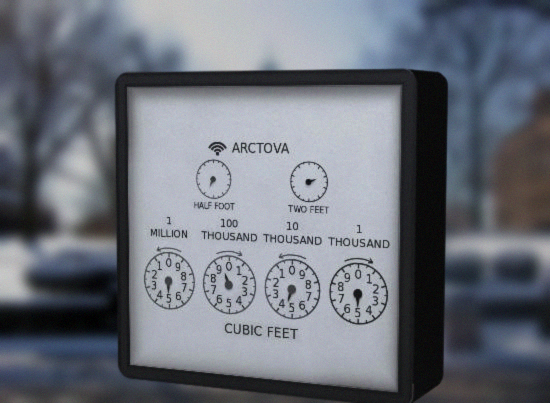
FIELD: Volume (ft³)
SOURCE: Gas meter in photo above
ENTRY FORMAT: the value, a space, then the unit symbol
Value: 494500 ft³
